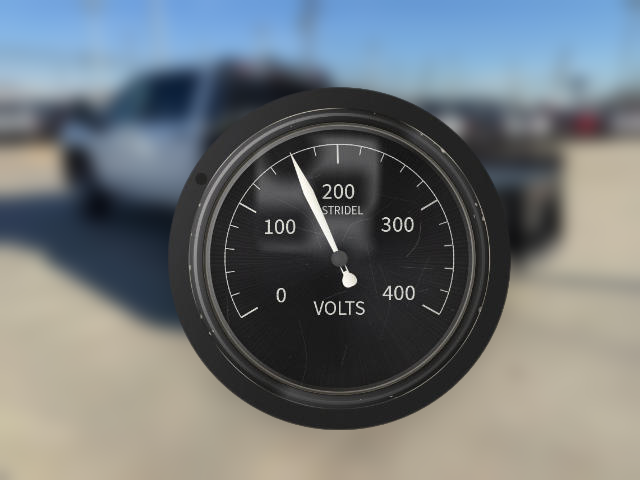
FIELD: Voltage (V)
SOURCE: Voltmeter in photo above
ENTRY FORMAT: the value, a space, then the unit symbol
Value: 160 V
